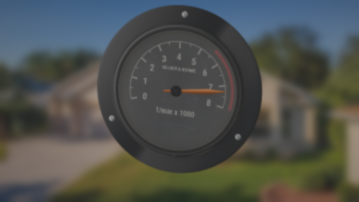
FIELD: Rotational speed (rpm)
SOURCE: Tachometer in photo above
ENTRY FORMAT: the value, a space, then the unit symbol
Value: 7250 rpm
